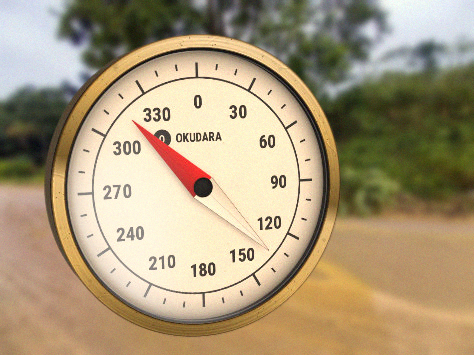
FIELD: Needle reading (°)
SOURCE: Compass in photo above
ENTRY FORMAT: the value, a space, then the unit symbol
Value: 315 °
